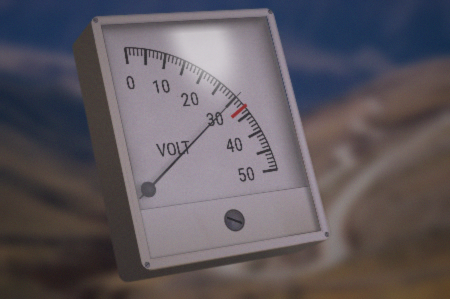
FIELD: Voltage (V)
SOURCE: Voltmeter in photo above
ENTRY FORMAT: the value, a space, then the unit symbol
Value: 30 V
